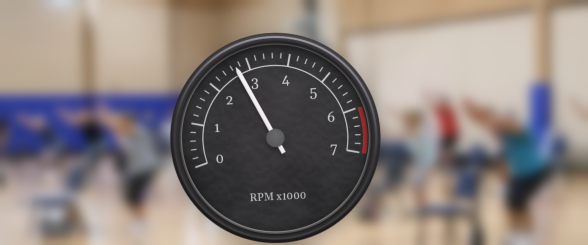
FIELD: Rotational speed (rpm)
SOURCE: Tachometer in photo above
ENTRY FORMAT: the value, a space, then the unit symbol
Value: 2700 rpm
